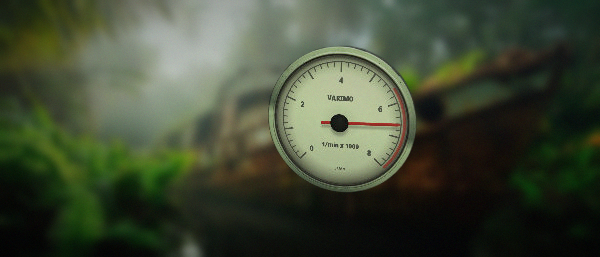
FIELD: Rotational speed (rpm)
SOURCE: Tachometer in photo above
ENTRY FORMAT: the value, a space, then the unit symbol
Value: 6600 rpm
